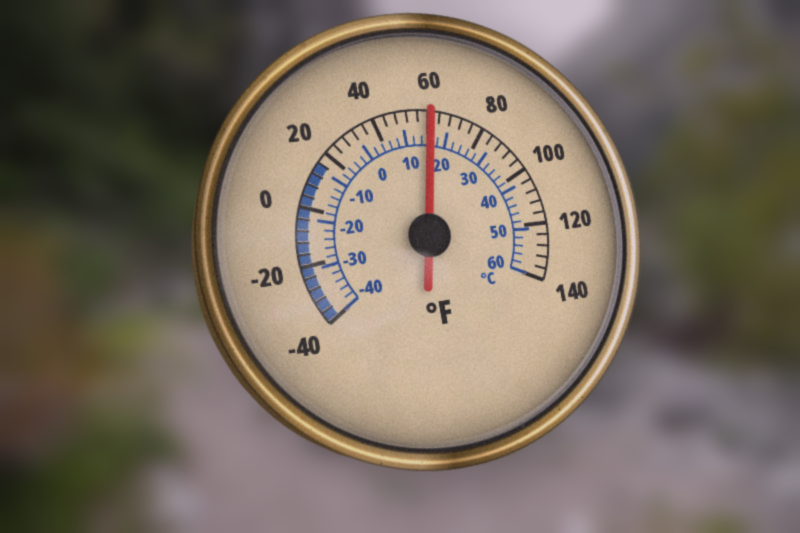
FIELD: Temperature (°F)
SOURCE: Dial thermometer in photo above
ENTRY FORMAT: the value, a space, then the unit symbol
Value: 60 °F
